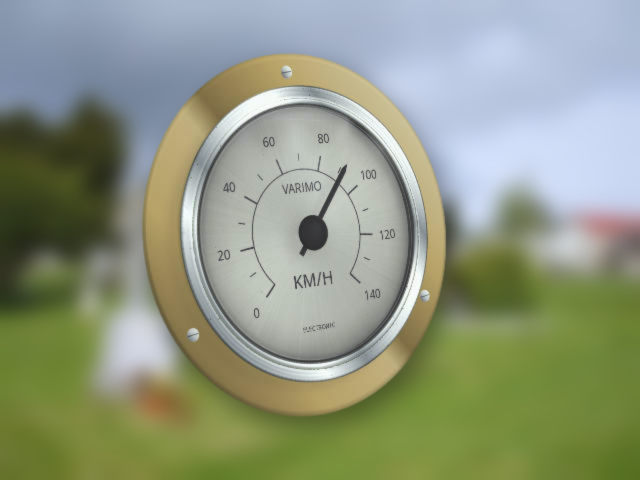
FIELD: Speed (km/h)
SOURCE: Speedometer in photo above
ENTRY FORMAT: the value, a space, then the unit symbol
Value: 90 km/h
